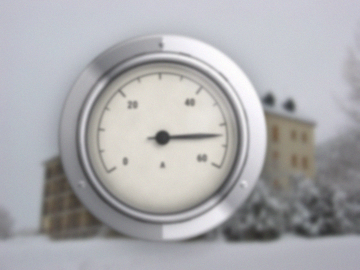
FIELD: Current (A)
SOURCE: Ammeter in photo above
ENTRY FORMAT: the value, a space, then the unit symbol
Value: 52.5 A
